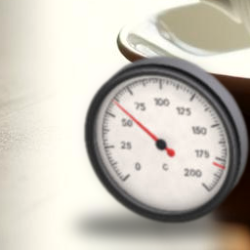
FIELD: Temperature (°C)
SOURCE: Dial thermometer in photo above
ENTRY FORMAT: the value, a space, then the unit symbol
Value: 62.5 °C
